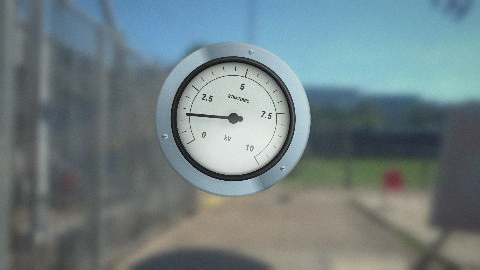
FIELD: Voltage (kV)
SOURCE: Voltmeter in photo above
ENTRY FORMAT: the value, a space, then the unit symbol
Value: 1.25 kV
